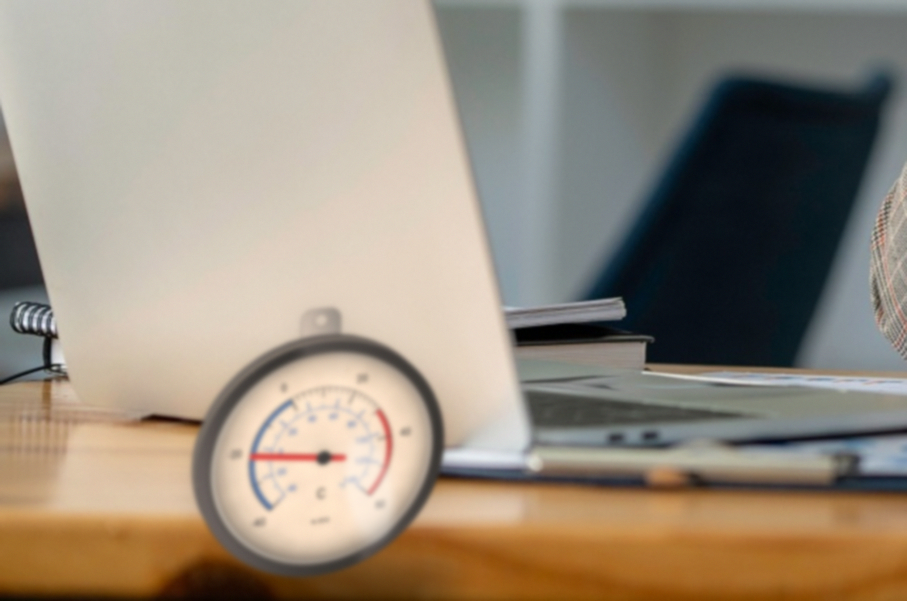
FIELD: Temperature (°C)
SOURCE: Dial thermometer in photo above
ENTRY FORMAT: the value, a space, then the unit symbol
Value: -20 °C
